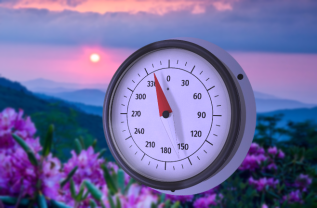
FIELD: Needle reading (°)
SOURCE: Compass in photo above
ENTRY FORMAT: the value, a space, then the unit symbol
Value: 340 °
